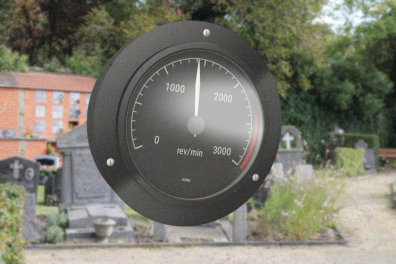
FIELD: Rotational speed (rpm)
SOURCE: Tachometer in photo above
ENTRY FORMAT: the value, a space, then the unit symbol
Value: 1400 rpm
